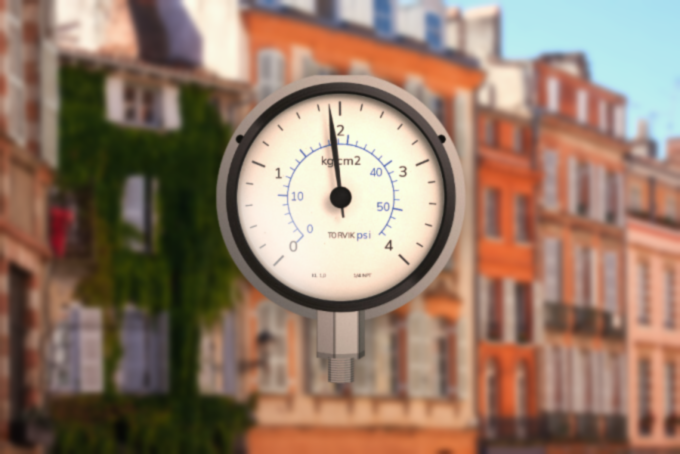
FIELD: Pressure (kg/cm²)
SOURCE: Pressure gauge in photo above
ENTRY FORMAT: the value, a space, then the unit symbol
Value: 1.9 kg/cm²
